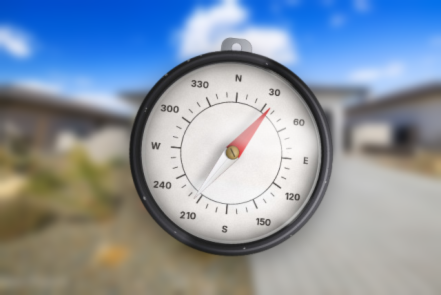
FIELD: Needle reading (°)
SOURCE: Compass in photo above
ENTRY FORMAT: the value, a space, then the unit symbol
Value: 35 °
